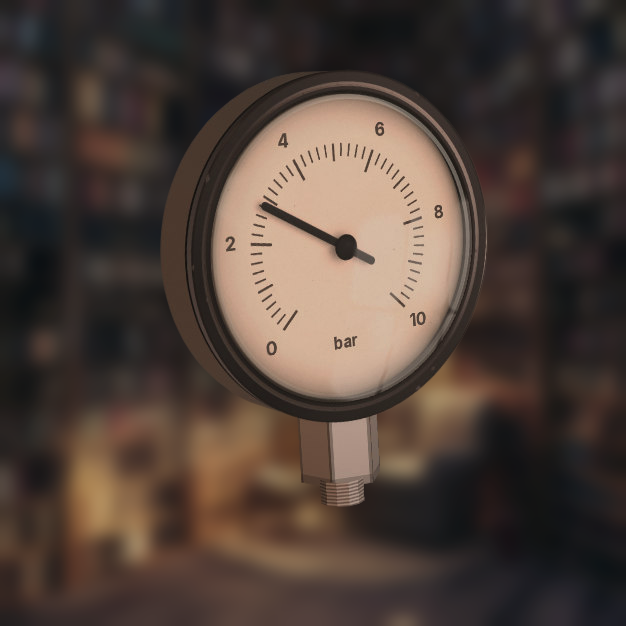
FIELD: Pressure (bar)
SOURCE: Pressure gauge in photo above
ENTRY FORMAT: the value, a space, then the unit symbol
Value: 2.8 bar
